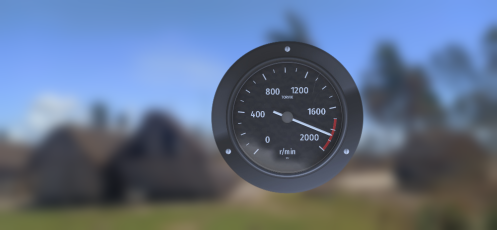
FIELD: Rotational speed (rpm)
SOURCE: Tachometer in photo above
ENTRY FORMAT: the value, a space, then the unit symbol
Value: 1850 rpm
